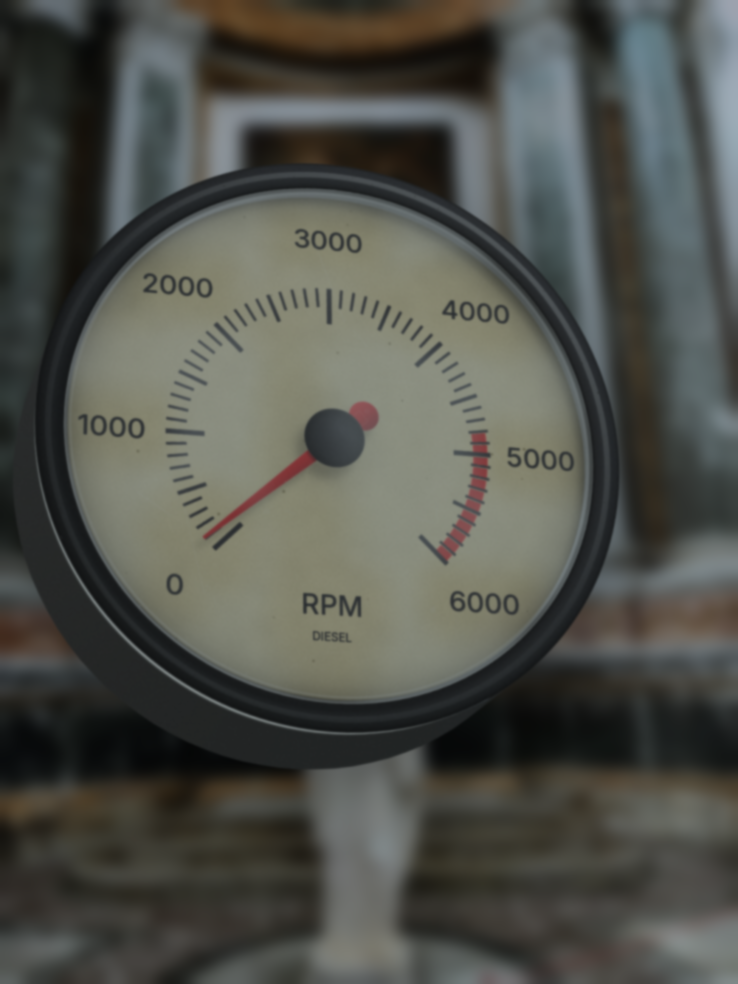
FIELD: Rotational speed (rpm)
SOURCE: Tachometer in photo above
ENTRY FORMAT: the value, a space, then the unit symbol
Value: 100 rpm
